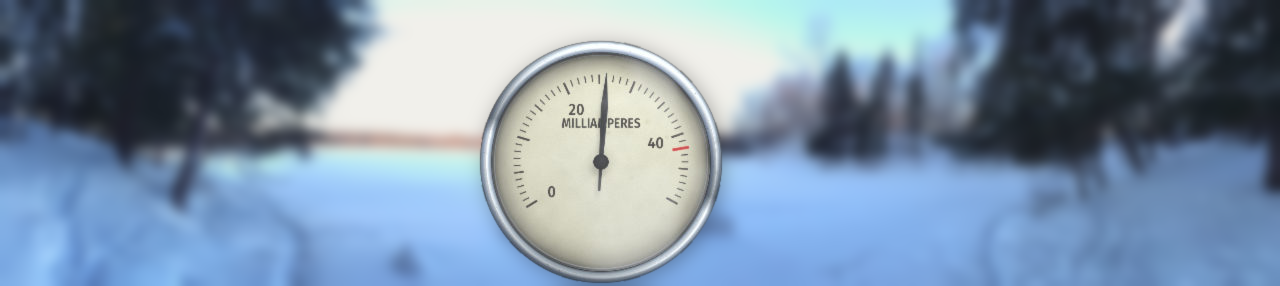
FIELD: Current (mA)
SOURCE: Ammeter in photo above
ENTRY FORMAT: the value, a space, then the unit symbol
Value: 26 mA
